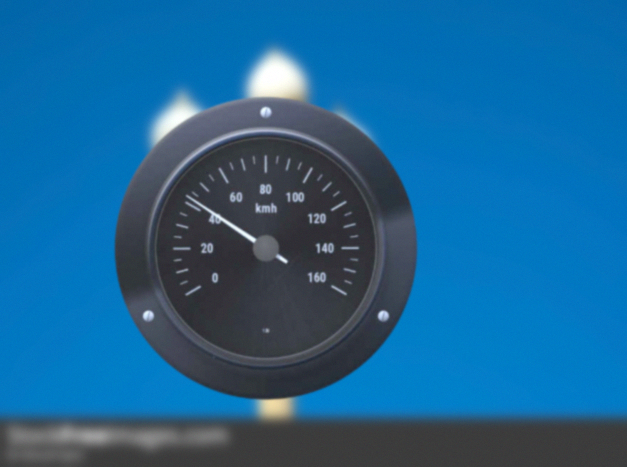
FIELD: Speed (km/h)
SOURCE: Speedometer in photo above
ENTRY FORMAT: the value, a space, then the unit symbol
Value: 42.5 km/h
